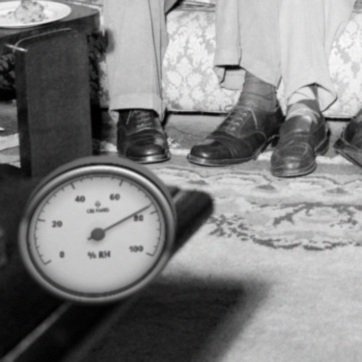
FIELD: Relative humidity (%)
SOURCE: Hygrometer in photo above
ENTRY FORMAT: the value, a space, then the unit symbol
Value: 76 %
